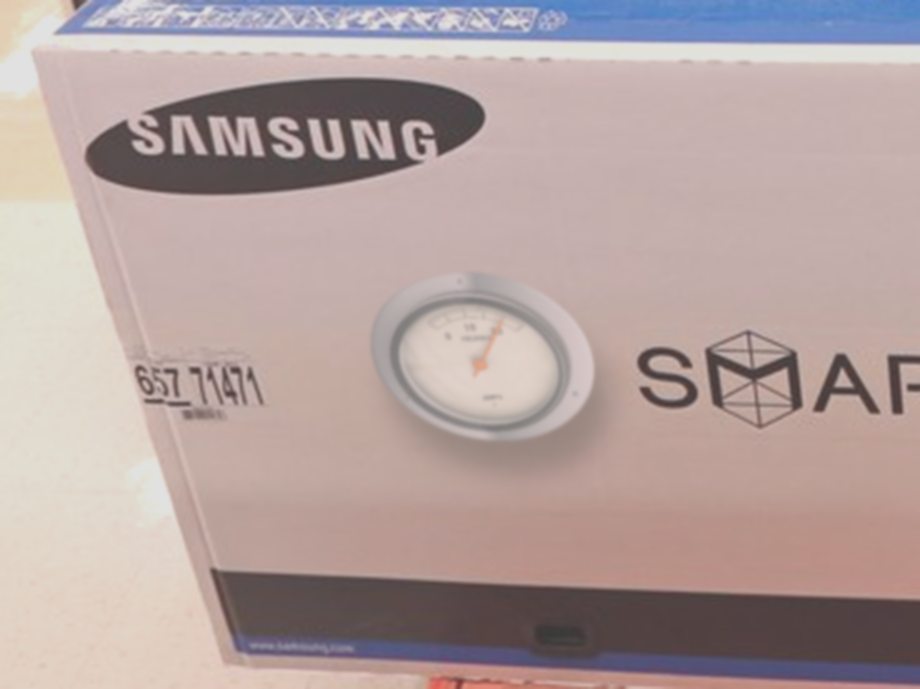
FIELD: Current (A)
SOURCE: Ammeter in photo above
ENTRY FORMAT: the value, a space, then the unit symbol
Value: 20 A
